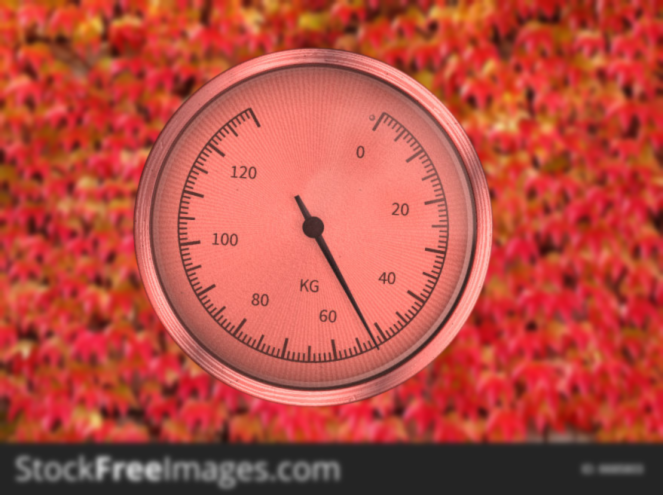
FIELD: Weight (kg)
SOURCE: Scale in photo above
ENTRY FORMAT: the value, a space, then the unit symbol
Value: 52 kg
